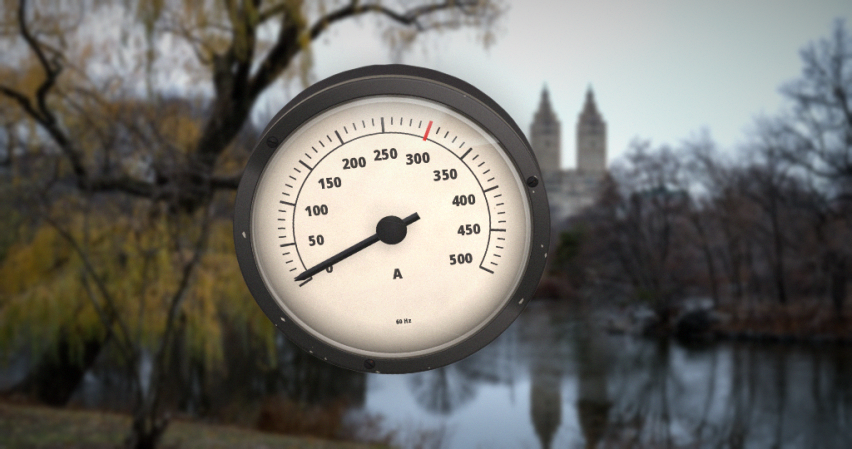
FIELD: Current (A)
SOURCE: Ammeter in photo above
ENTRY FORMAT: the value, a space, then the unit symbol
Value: 10 A
